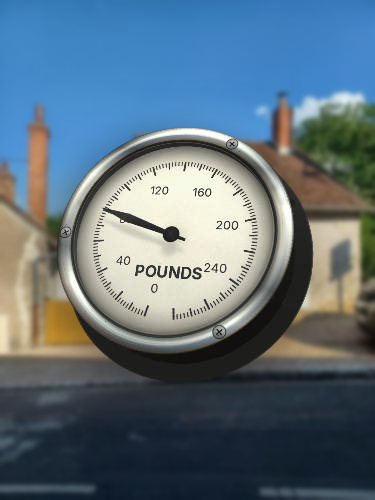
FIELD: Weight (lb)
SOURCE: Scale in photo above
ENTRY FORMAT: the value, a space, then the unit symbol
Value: 80 lb
